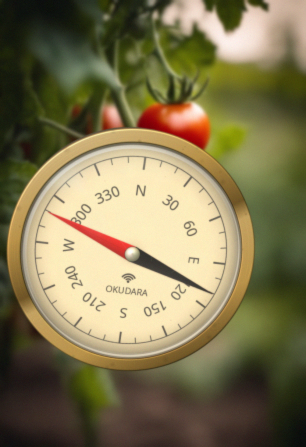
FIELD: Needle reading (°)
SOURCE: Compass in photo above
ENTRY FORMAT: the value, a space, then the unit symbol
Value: 290 °
